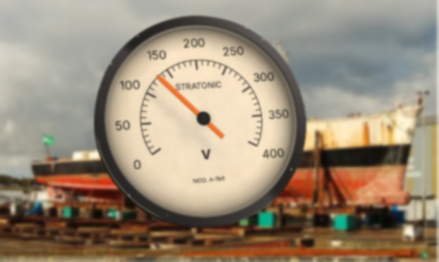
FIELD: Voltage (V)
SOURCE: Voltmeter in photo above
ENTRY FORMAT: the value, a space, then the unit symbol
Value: 130 V
